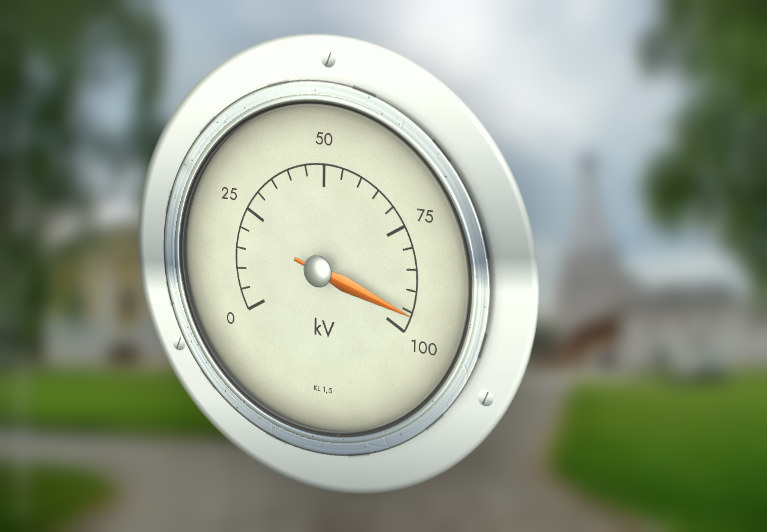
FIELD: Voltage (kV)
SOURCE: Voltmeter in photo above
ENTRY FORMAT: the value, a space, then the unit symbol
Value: 95 kV
